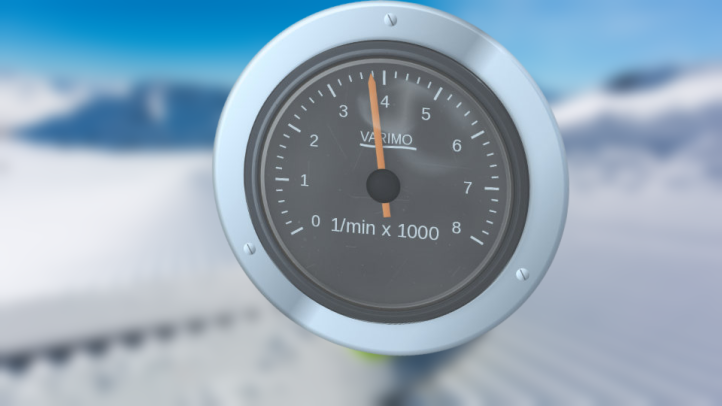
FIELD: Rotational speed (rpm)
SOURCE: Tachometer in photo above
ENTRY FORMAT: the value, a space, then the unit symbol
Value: 3800 rpm
